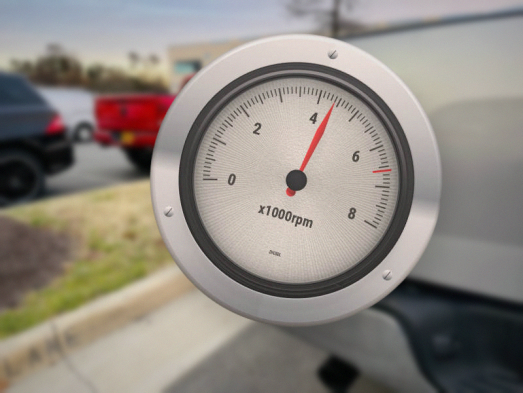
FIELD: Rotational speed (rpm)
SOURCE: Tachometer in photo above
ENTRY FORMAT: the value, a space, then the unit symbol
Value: 4400 rpm
